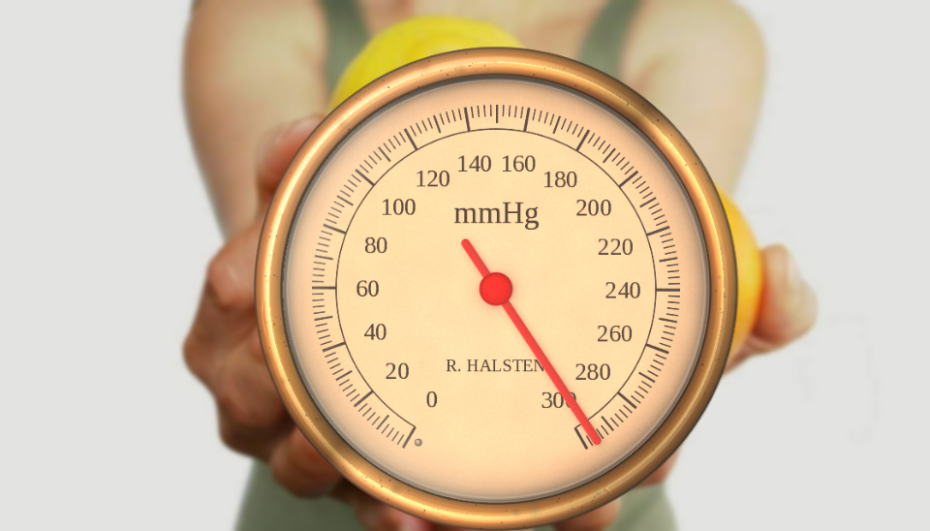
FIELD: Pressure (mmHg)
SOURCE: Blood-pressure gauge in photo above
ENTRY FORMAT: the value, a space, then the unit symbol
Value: 296 mmHg
